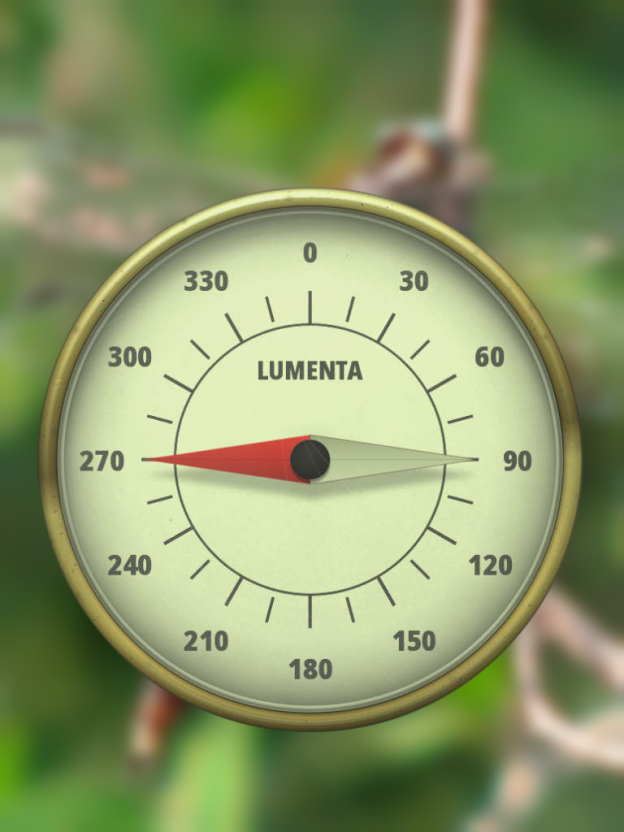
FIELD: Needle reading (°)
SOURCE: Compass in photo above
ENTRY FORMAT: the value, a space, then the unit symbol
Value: 270 °
